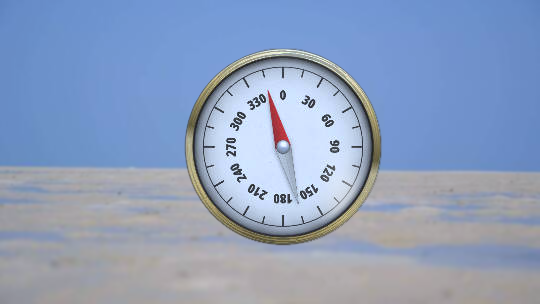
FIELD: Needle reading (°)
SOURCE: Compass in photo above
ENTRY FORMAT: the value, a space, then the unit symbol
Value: 345 °
